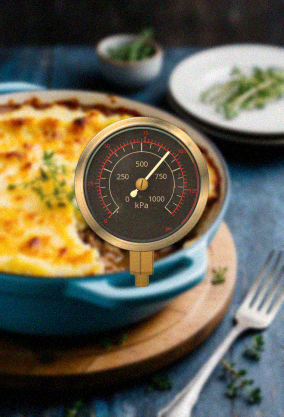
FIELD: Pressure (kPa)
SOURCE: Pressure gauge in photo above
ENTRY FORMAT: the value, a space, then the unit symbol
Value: 650 kPa
